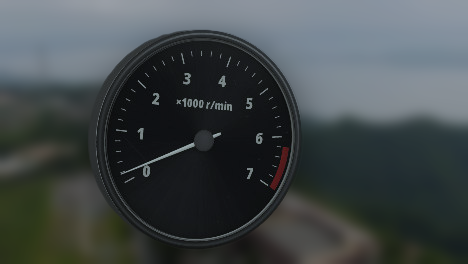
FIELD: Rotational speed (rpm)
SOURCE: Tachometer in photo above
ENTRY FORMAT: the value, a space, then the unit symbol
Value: 200 rpm
